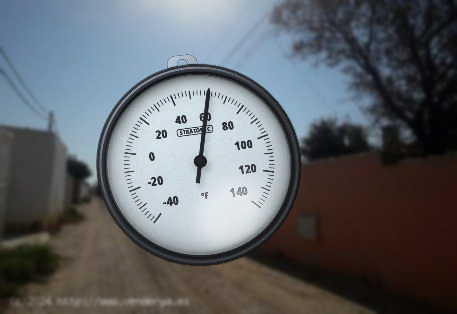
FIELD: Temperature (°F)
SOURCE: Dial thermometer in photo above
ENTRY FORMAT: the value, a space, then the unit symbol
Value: 60 °F
